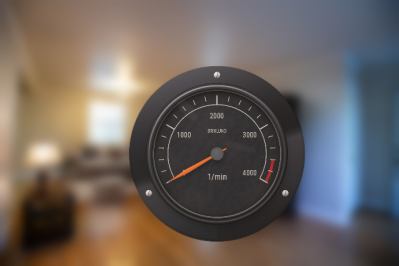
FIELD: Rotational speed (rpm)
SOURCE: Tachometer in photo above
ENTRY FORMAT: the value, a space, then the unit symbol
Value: 0 rpm
